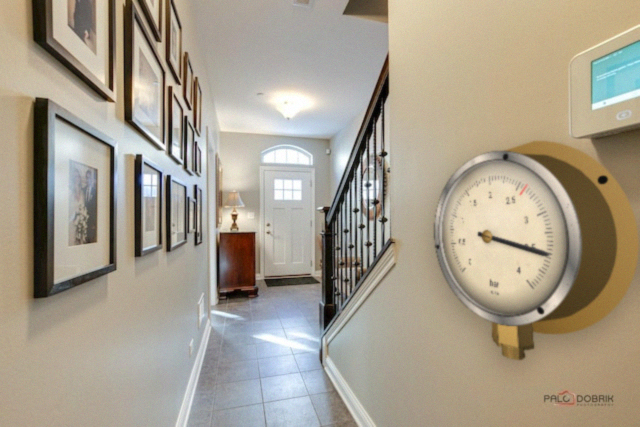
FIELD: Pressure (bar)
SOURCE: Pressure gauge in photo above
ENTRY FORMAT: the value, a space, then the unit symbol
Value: 3.5 bar
